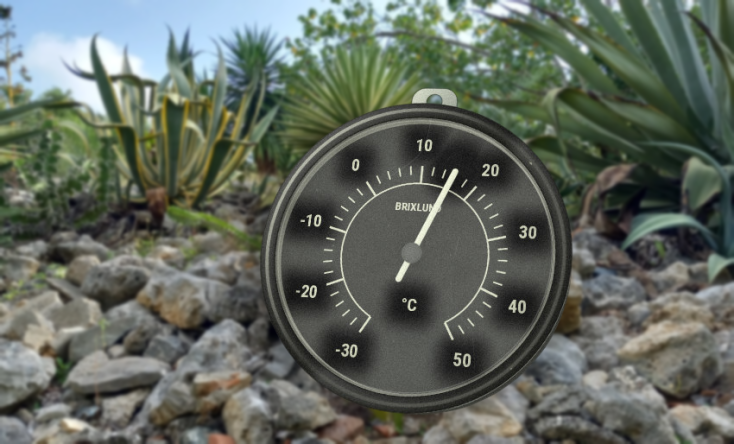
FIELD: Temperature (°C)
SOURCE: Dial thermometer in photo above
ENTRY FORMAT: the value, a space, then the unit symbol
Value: 16 °C
